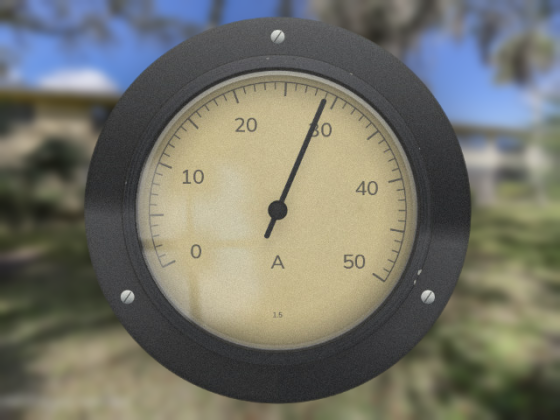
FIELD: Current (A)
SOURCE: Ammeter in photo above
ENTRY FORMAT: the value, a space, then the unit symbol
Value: 29 A
